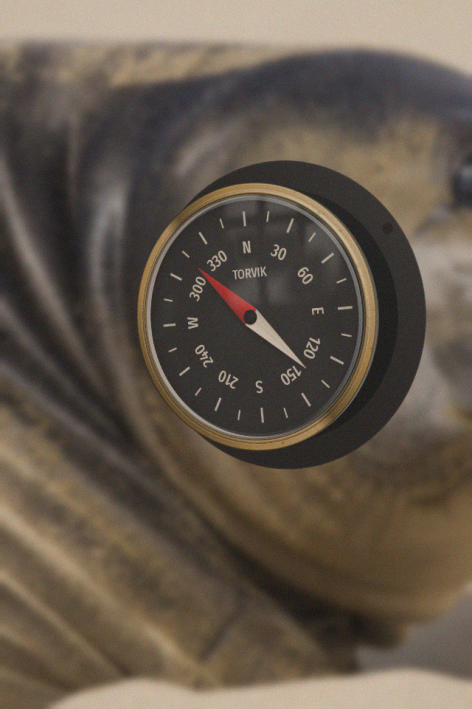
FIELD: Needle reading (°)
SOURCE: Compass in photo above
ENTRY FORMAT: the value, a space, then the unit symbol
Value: 315 °
